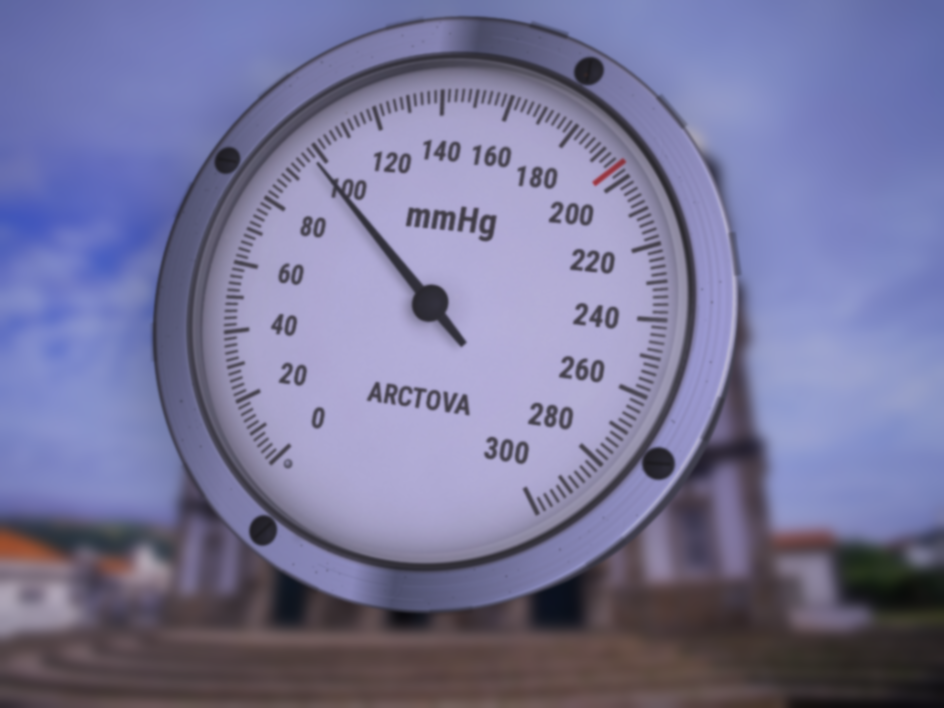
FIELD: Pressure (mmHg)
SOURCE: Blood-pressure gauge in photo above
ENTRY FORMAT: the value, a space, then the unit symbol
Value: 98 mmHg
